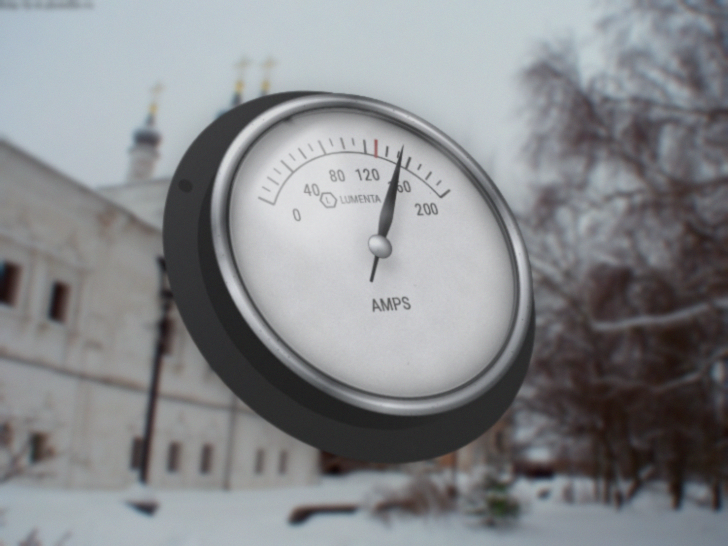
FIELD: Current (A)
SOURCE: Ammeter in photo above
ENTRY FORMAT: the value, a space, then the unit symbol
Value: 150 A
